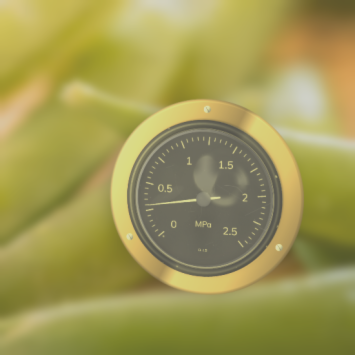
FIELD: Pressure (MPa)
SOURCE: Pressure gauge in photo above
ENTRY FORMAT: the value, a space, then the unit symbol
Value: 0.3 MPa
